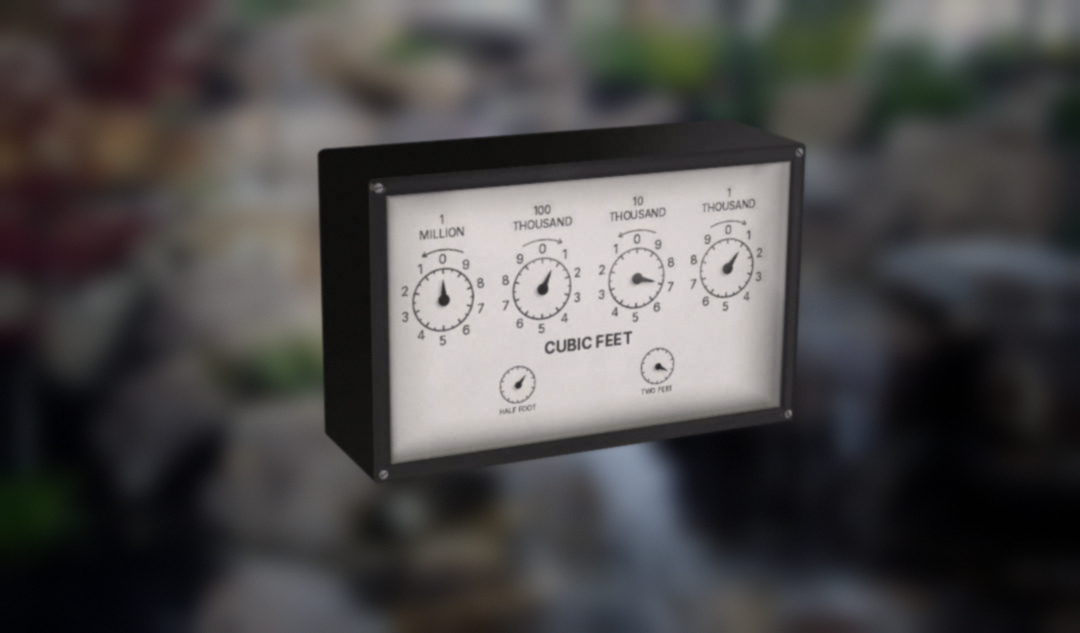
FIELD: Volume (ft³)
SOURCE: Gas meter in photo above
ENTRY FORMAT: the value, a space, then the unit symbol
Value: 7100 ft³
